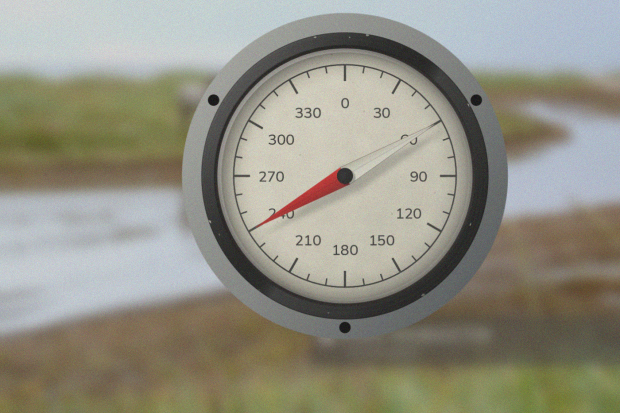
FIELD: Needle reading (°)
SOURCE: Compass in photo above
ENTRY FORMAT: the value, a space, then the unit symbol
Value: 240 °
